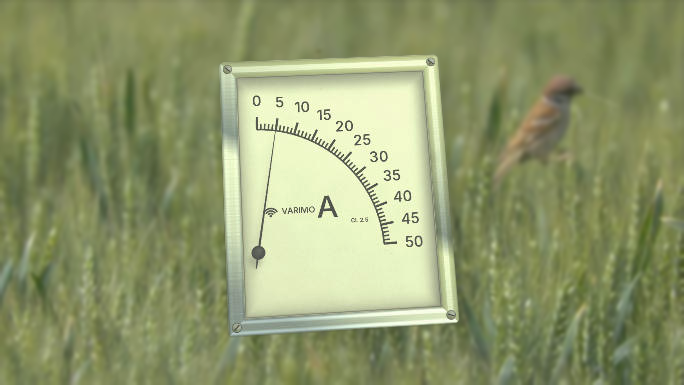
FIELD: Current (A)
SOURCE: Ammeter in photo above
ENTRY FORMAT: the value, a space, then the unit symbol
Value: 5 A
